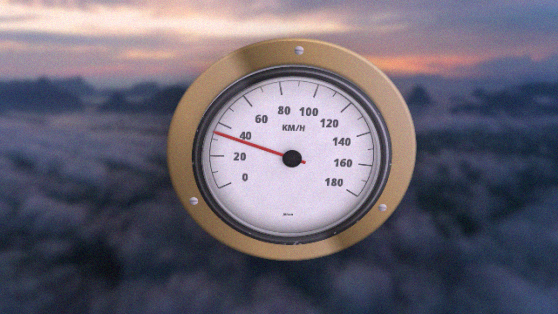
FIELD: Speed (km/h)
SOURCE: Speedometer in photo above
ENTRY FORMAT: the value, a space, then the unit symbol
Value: 35 km/h
